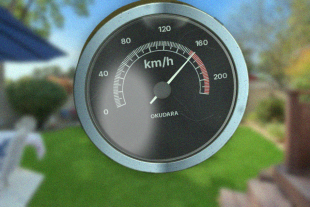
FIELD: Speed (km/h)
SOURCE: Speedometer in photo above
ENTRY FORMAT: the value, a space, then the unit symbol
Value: 160 km/h
